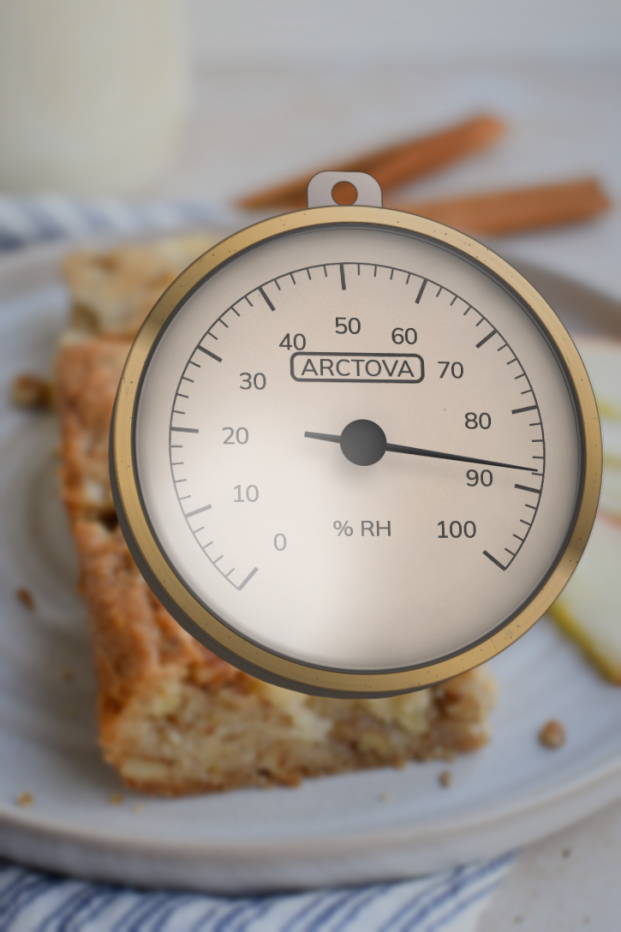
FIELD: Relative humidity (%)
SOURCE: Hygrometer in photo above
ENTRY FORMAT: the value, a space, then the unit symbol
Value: 88 %
